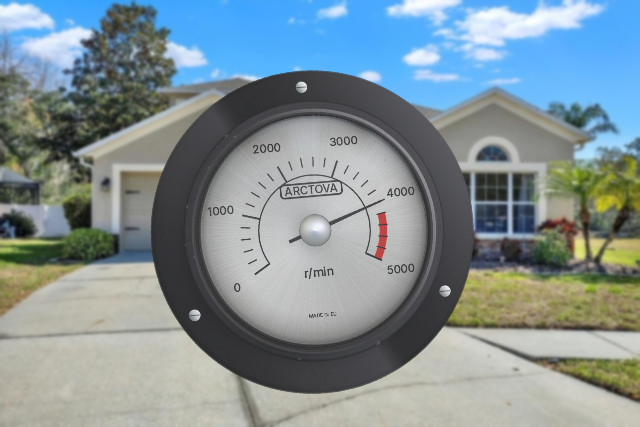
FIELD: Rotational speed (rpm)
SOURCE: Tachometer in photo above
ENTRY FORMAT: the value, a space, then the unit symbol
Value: 4000 rpm
